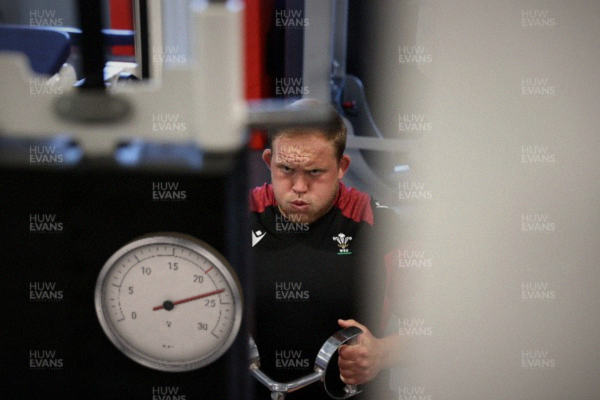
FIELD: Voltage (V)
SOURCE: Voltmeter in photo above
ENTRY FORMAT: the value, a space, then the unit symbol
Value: 23 V
